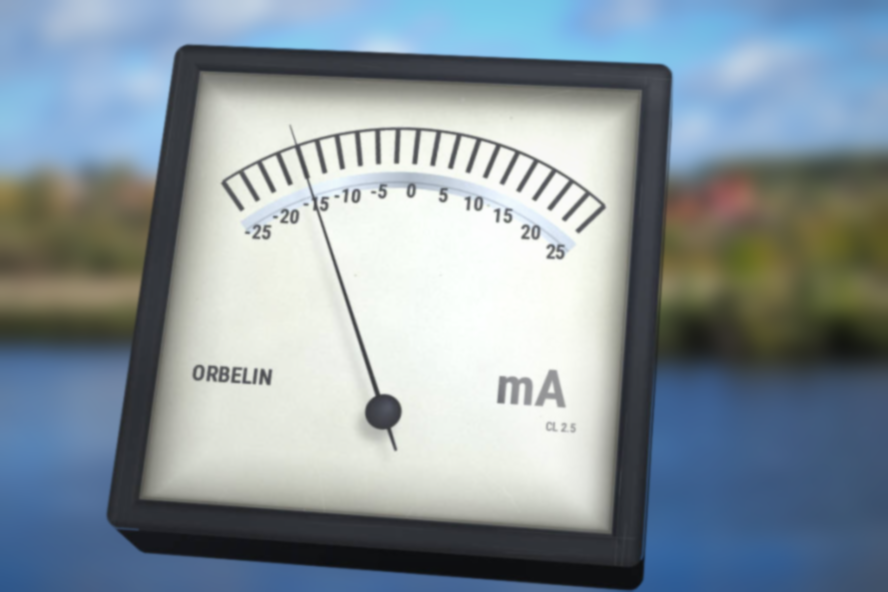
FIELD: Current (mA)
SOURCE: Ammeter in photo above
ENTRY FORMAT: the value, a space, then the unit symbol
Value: -15 mA
